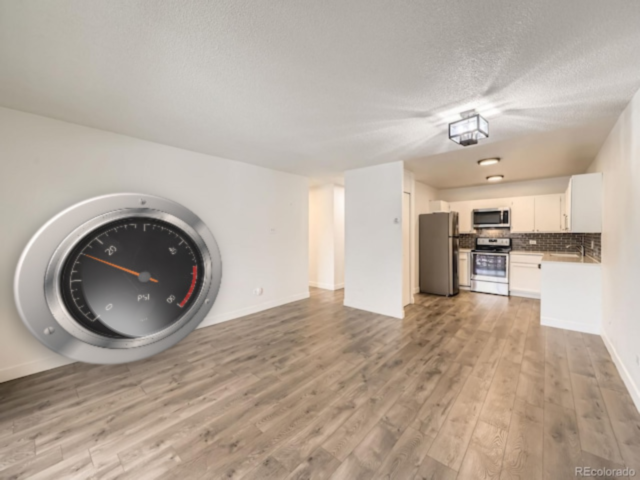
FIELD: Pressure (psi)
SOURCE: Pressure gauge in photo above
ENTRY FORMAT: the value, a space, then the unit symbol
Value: 16 psi
